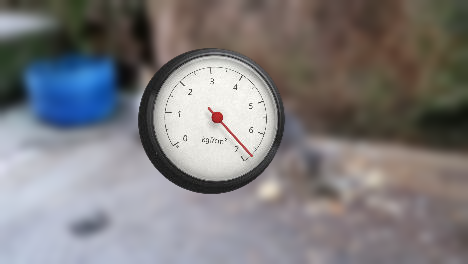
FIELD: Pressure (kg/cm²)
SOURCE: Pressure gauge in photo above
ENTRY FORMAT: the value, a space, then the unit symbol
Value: 6.75 kg/cm²
